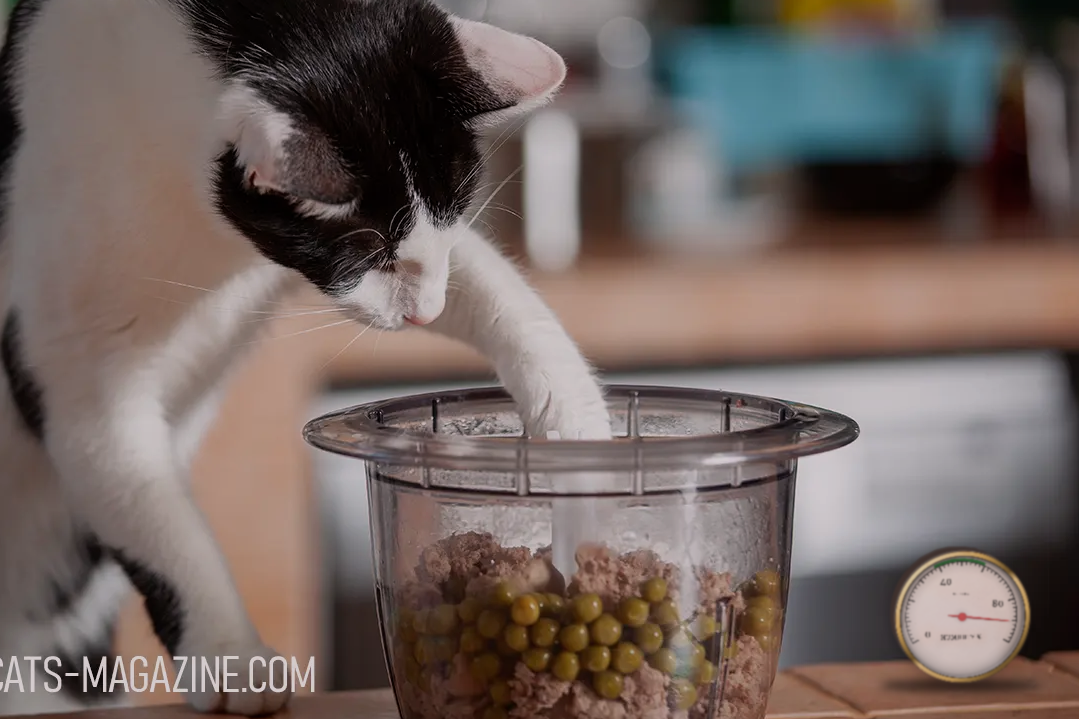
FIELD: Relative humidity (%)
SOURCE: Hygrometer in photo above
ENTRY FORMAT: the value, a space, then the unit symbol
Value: 90 %
